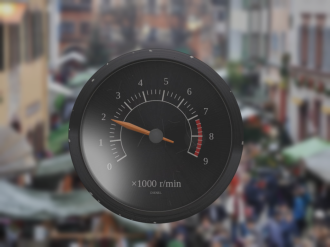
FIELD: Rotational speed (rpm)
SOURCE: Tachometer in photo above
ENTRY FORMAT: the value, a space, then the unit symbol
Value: 2000 rpm
